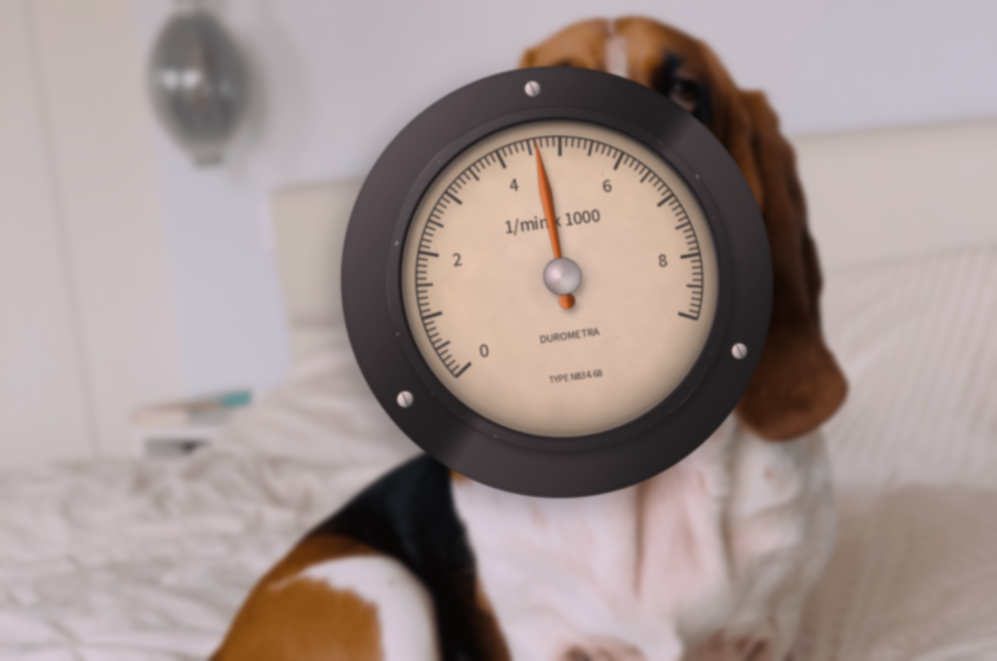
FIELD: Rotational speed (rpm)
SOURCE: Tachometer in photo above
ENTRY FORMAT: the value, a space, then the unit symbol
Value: 4600 rpm
